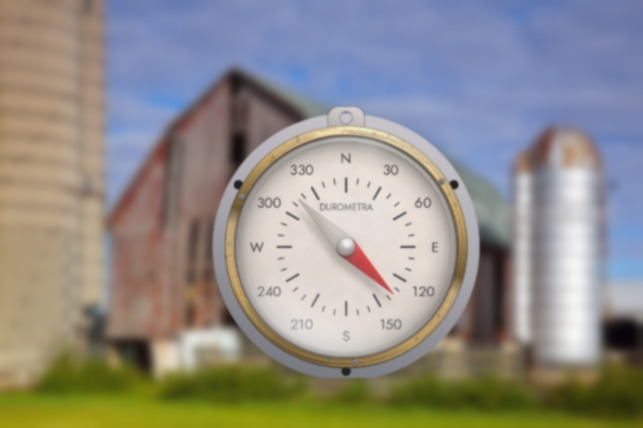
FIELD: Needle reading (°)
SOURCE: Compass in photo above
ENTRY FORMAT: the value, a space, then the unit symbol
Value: 135 °
